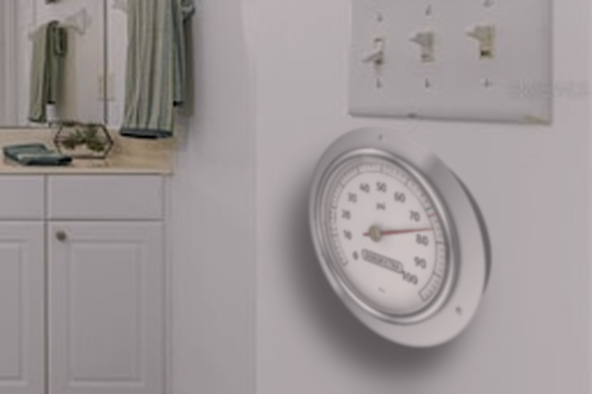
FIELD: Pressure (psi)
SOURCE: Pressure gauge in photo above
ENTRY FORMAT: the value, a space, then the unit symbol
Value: 76 psi
